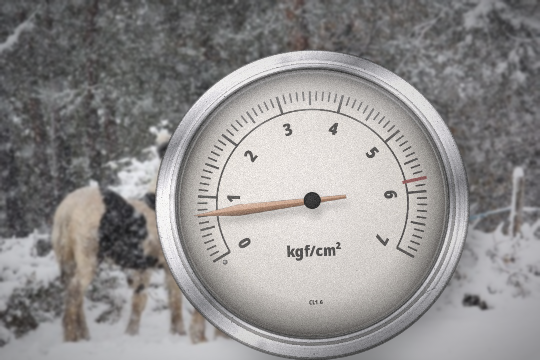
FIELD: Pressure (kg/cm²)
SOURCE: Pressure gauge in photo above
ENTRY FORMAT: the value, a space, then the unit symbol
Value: 0.7 kg/cm²
